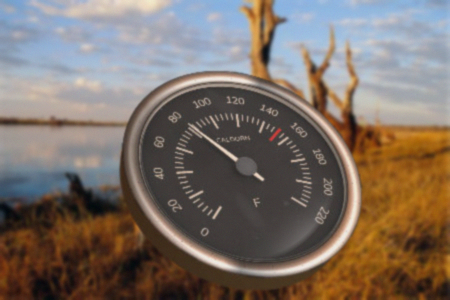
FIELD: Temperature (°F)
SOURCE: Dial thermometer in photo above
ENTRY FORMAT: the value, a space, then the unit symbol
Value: 80 °F
